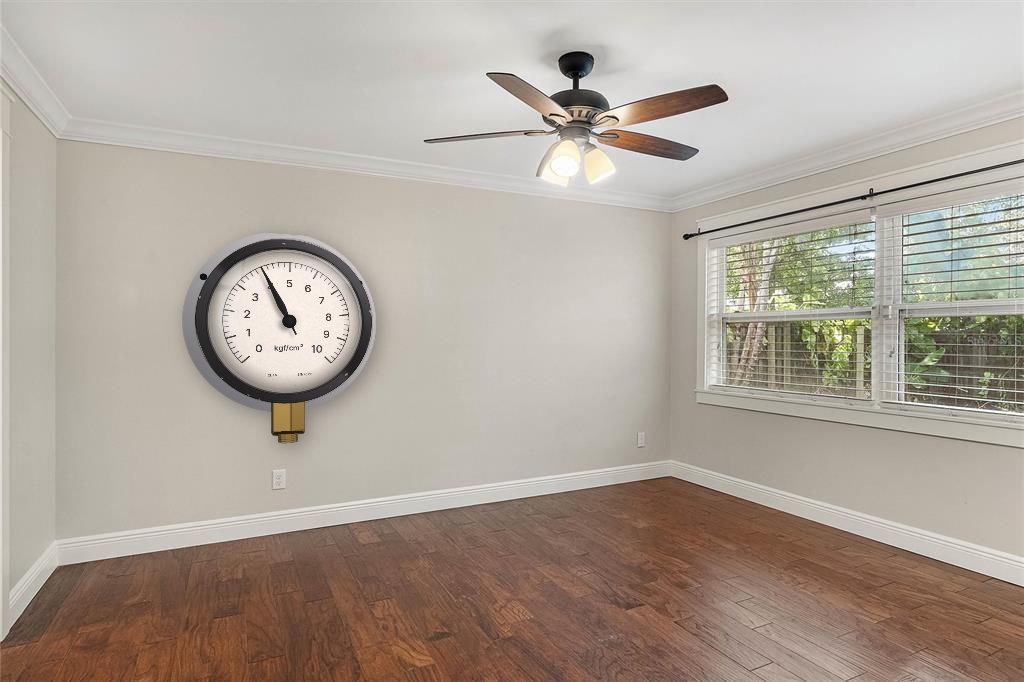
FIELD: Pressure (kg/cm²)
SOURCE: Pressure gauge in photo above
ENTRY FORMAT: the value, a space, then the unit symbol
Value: 4 kg/cm²
